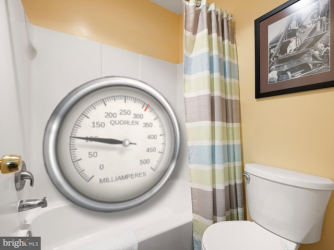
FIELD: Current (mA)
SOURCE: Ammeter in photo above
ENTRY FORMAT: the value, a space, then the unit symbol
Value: 100 mA
